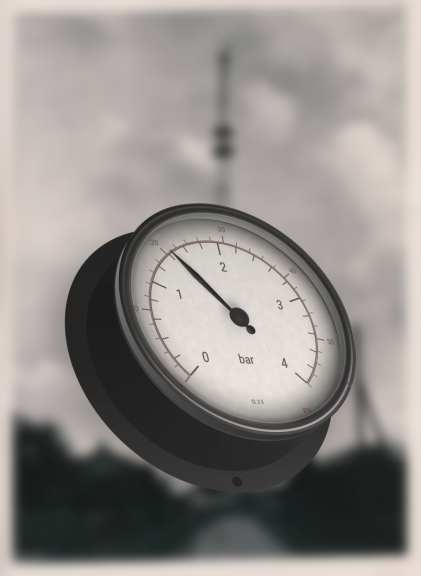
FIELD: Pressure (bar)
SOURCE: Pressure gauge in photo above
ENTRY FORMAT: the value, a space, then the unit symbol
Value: 1.4 bar
